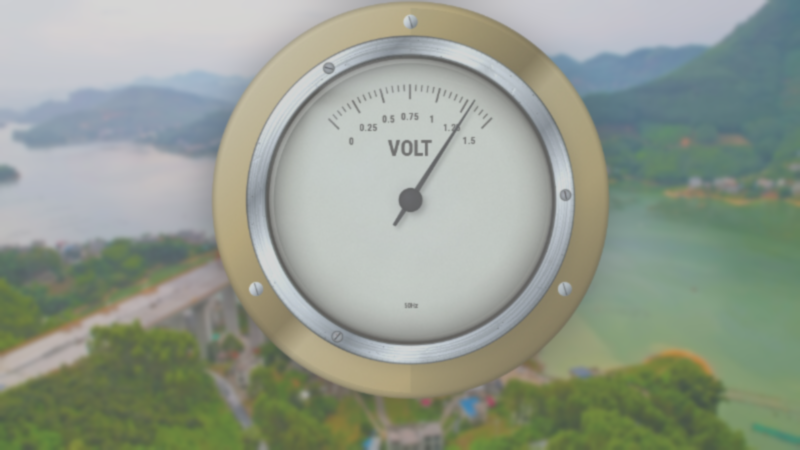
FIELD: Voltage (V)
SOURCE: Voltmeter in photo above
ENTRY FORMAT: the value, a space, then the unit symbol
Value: 1.3 V
